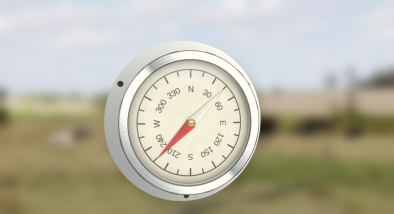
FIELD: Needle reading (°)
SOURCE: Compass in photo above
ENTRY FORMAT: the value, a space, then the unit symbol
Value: 225 °
